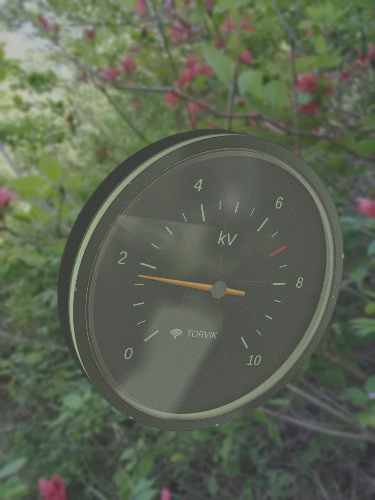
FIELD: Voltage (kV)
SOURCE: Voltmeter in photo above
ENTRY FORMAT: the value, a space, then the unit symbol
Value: 1.75 kV
